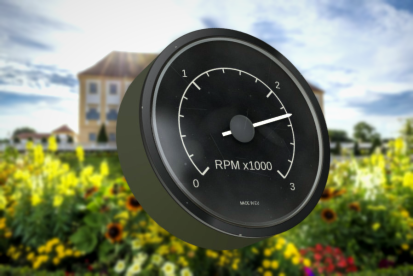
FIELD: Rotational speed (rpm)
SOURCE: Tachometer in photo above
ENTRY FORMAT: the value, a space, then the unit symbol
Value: 2300 rpm
